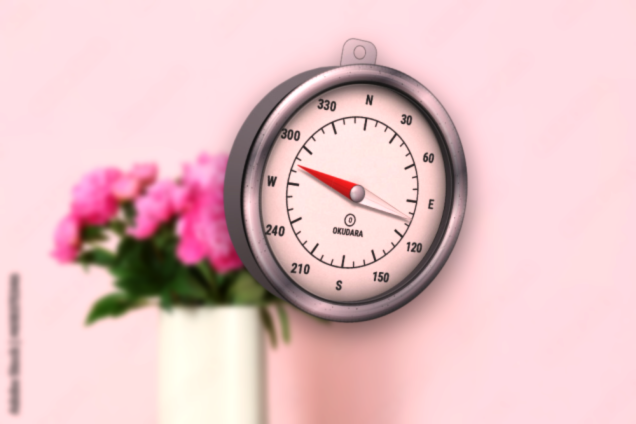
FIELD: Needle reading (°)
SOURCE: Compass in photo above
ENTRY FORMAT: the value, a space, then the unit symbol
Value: 285 °
